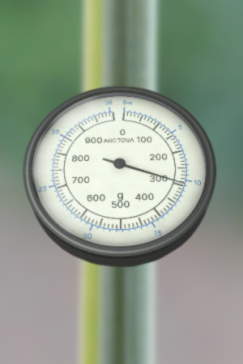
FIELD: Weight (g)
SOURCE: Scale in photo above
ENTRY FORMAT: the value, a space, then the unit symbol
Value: 300 g
